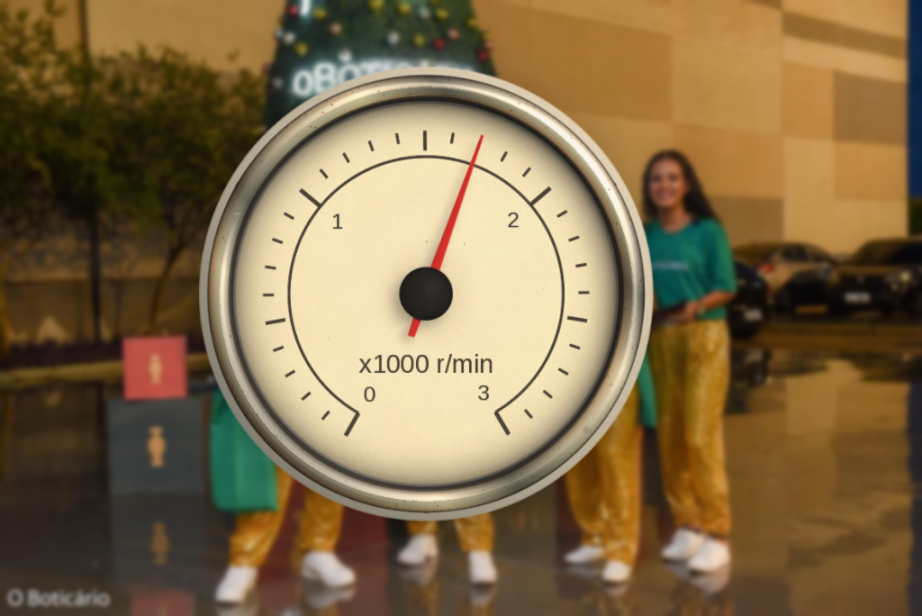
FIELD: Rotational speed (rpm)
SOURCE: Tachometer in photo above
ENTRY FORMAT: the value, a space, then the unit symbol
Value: 1700 rpm
